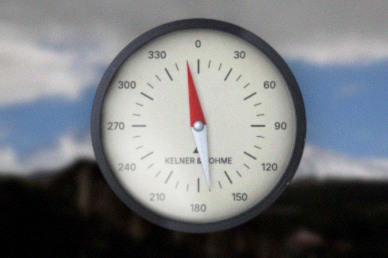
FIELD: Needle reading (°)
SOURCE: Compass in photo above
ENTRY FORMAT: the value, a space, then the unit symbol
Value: 350 °
